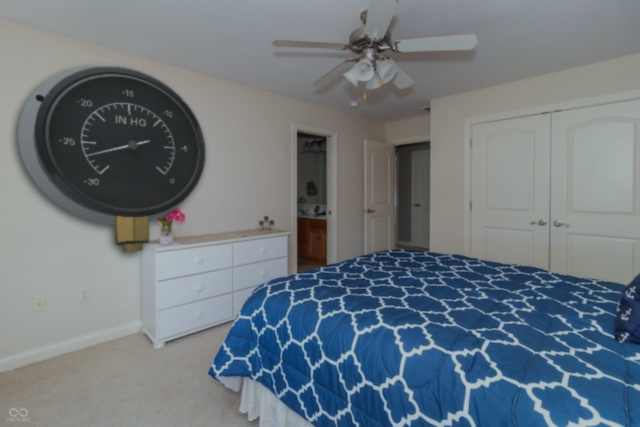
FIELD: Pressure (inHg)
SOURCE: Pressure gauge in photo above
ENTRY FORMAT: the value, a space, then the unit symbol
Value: -27 inHg
